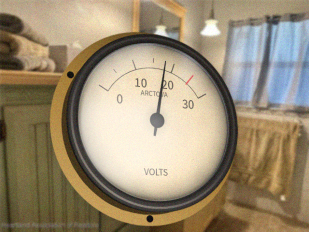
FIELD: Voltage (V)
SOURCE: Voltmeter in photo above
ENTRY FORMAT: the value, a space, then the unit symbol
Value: 17.5 V
